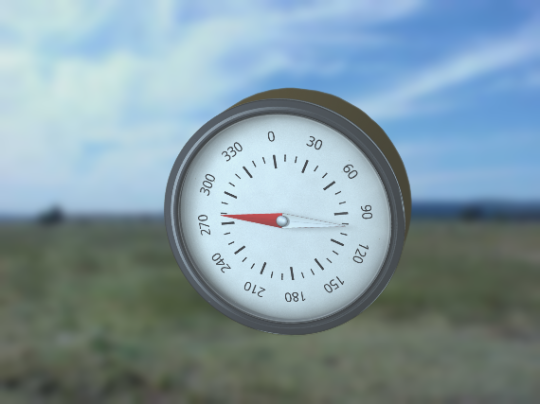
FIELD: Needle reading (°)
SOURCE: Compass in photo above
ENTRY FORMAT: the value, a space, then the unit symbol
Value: 280 °
